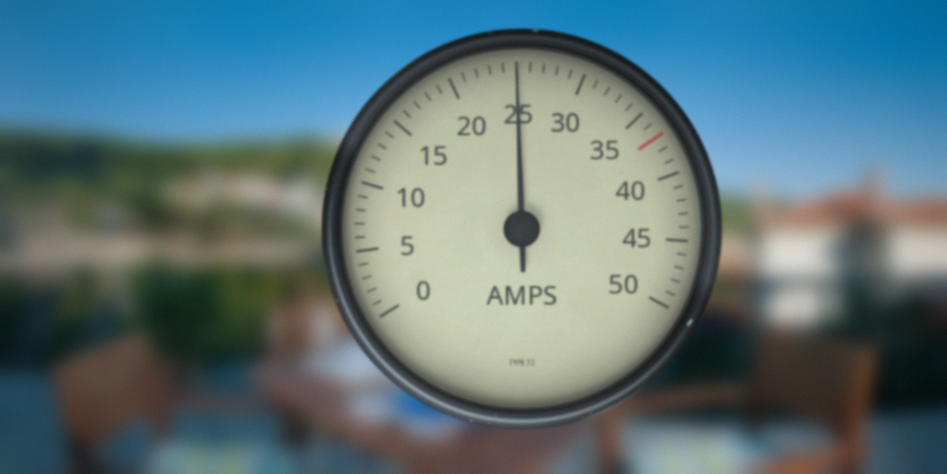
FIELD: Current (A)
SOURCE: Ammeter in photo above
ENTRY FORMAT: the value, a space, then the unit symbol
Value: 25 A
